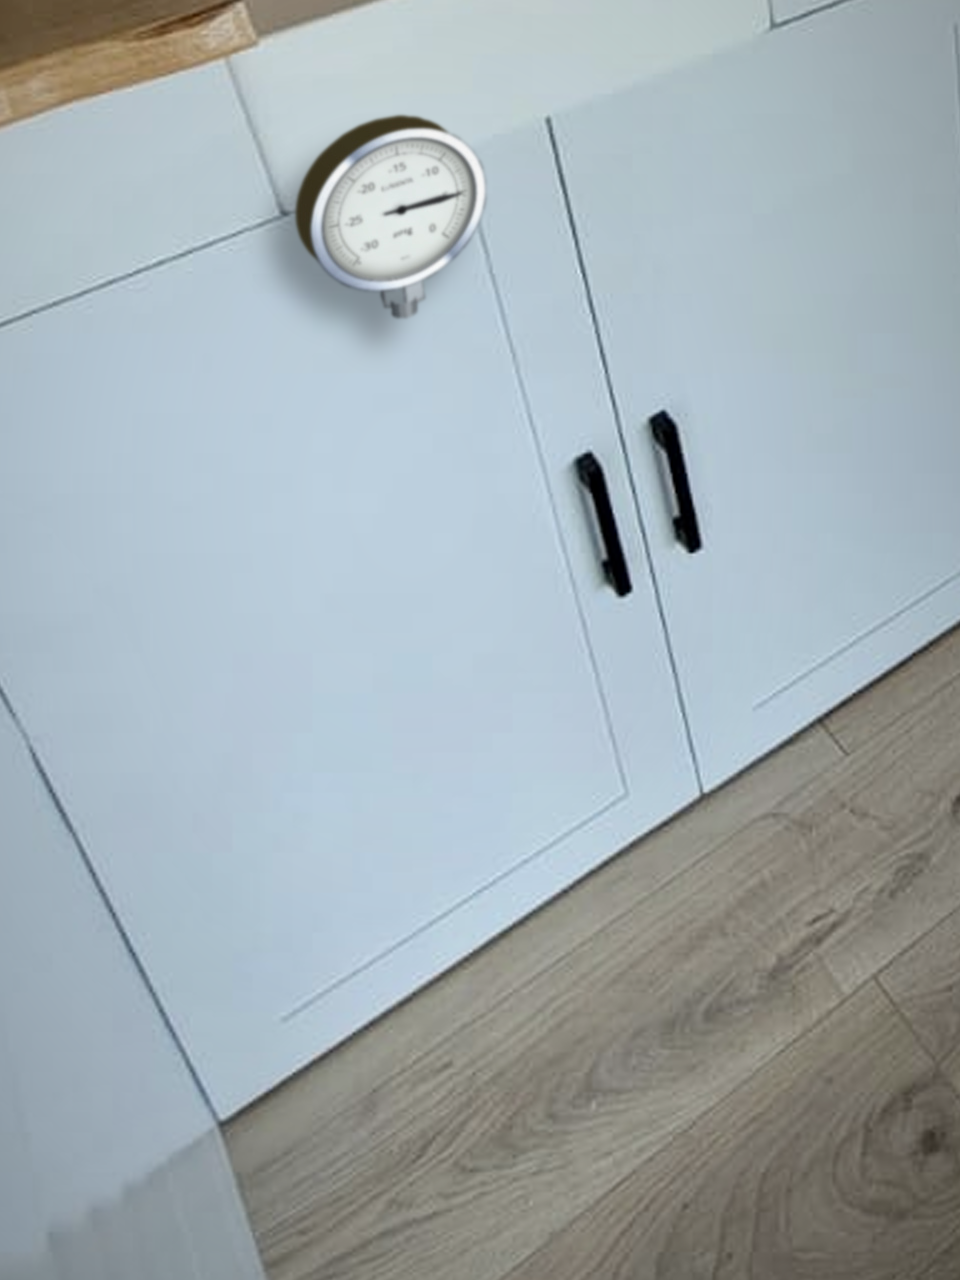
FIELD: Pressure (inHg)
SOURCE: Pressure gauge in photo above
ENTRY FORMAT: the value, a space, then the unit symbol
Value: -5 inHg
